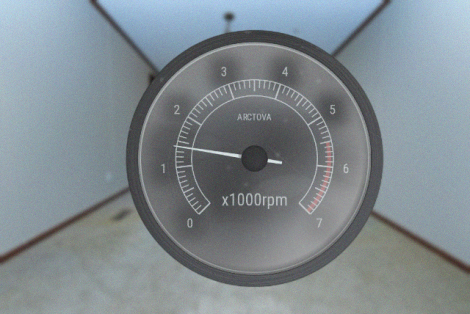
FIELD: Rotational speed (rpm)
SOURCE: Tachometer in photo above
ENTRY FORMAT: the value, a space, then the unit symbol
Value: 1400 rpm
